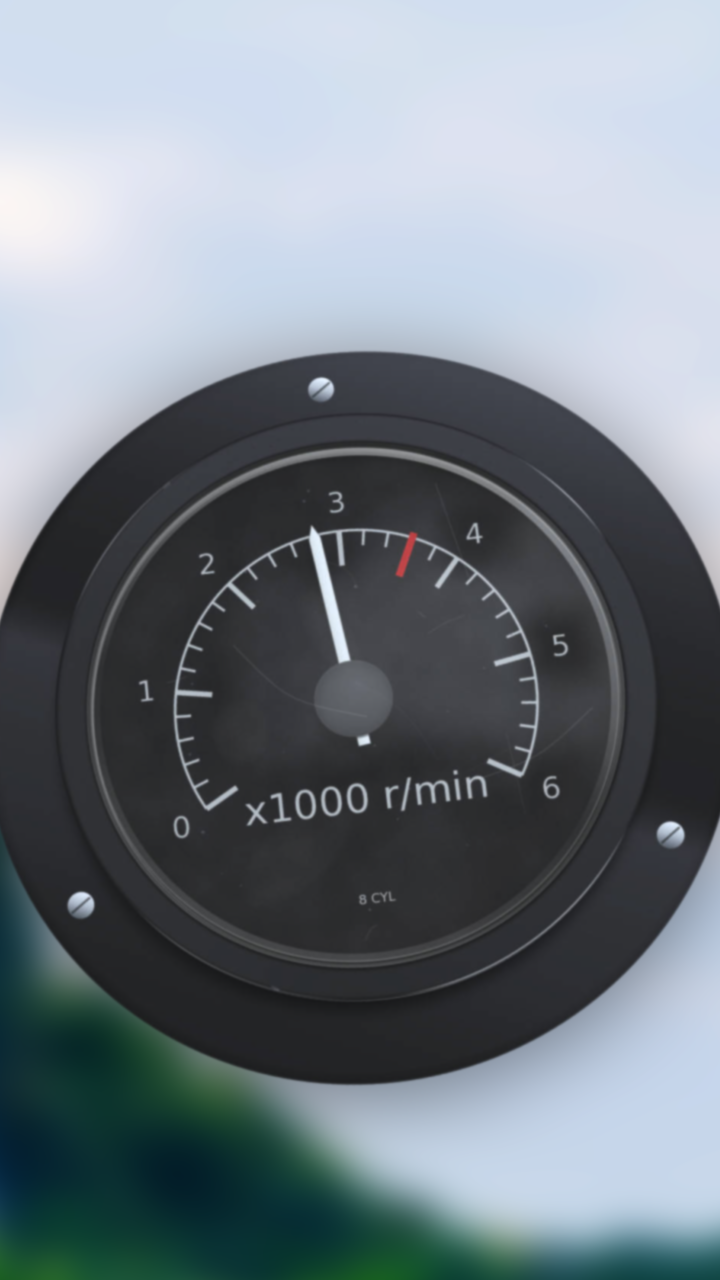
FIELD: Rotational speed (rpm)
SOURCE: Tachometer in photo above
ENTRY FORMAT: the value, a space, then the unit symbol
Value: 2800 rpm
